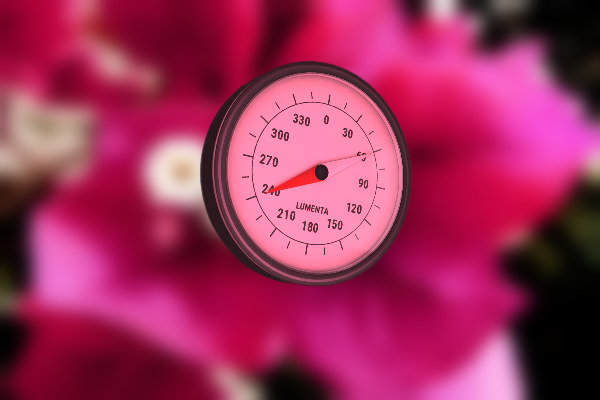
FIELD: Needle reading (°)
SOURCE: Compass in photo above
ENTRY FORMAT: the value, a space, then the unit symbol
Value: 240 °
